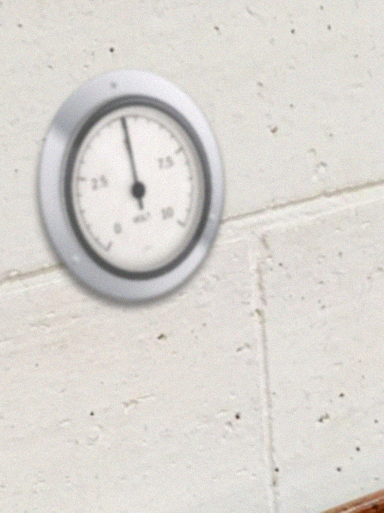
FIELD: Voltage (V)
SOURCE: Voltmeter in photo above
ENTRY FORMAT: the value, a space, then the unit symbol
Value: 5 V
